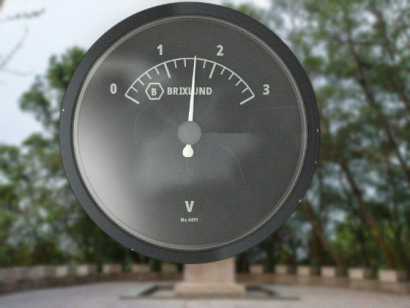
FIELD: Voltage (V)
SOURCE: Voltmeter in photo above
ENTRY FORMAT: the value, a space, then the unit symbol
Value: 1.6 V
